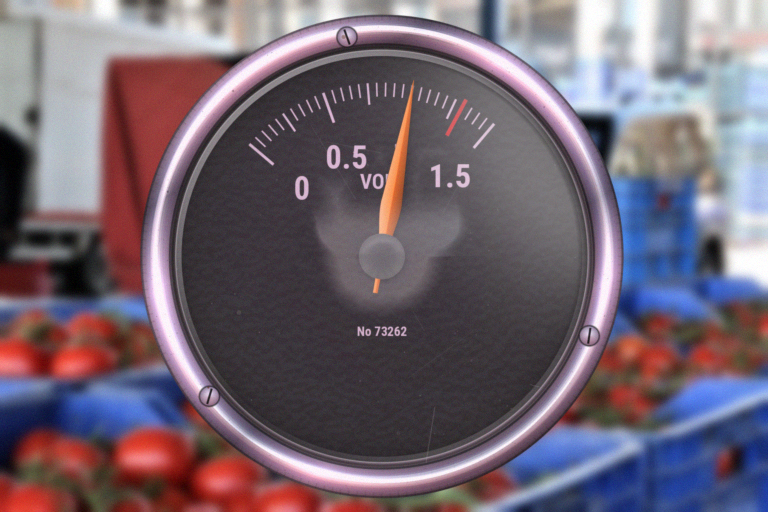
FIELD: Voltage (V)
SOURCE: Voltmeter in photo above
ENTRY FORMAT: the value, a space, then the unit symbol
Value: 1 V
